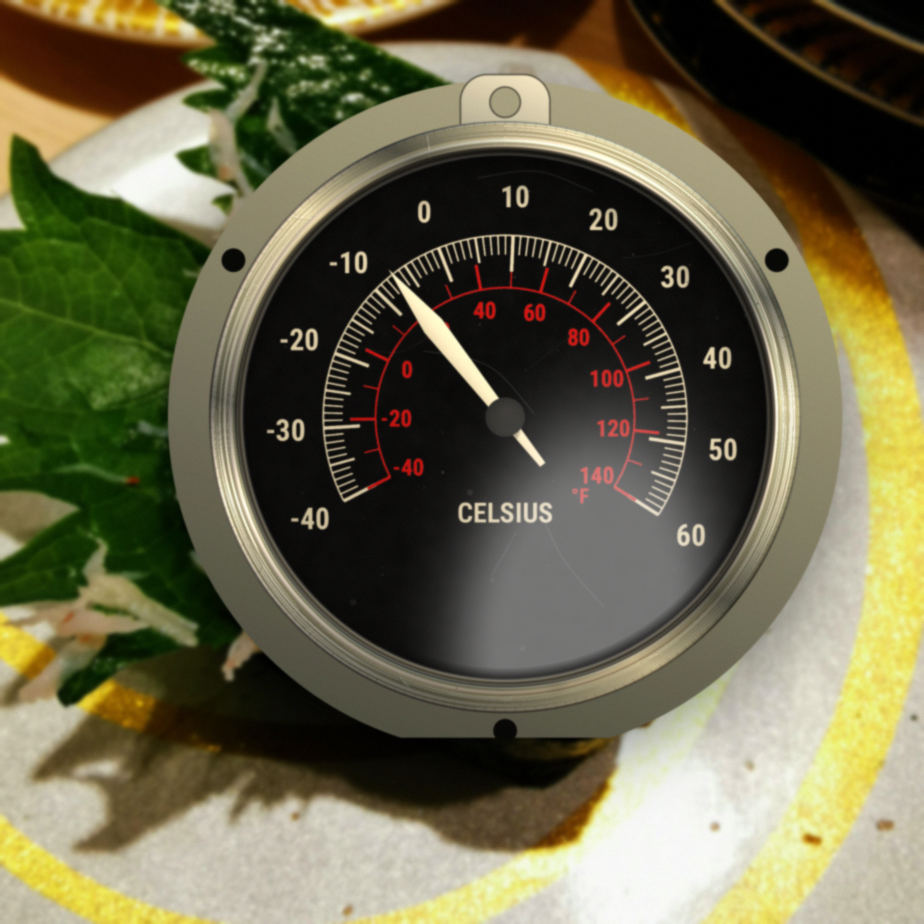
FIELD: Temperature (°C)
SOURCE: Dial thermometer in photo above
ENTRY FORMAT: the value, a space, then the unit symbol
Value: -7 °C
